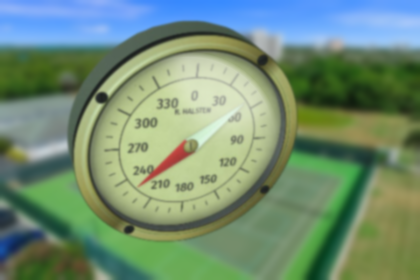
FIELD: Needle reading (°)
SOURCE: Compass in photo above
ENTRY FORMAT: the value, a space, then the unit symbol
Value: 230 °
